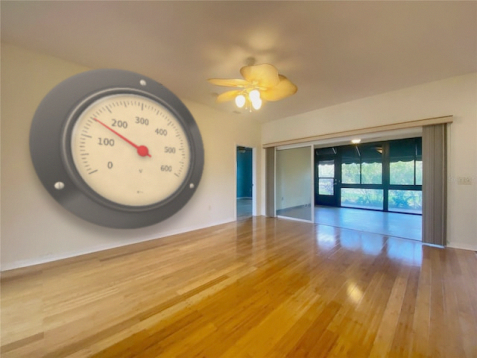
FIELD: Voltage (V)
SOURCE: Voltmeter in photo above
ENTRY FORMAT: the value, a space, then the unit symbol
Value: 150 V
